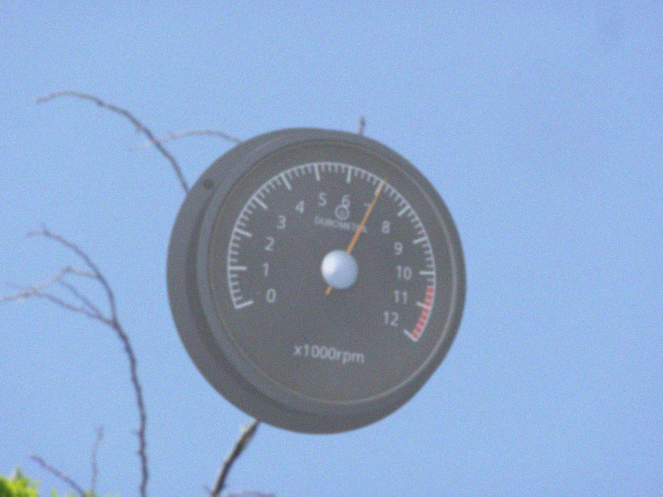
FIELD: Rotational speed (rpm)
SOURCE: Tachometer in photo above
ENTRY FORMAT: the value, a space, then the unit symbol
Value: 7000 rpm
